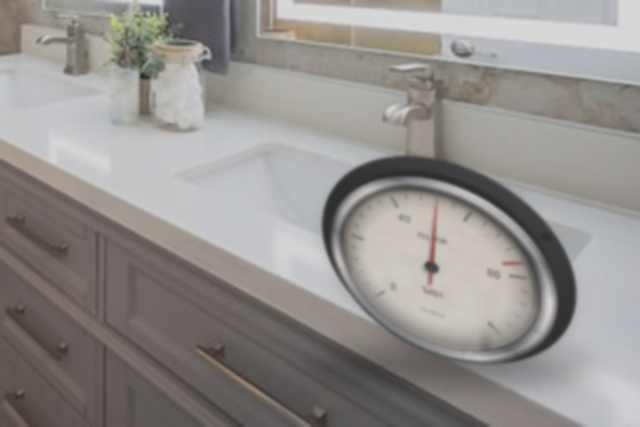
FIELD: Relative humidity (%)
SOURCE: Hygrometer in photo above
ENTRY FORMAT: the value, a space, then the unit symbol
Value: 52 %
